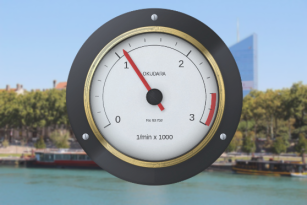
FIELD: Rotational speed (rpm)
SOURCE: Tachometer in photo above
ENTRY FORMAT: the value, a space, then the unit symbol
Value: 1100 rpm
